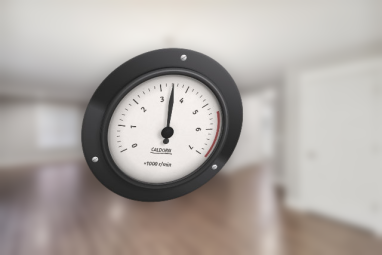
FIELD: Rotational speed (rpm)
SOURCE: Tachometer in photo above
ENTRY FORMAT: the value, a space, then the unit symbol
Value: 3400 rpm
